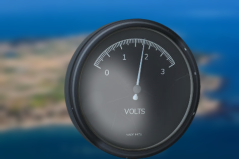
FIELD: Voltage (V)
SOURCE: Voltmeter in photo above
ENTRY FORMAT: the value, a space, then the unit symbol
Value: 1.75 V
